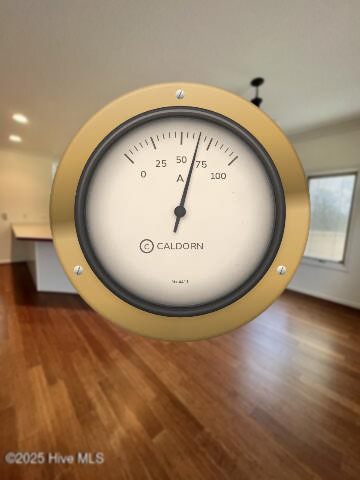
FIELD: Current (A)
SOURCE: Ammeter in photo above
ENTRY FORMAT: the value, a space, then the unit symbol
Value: 65 A
